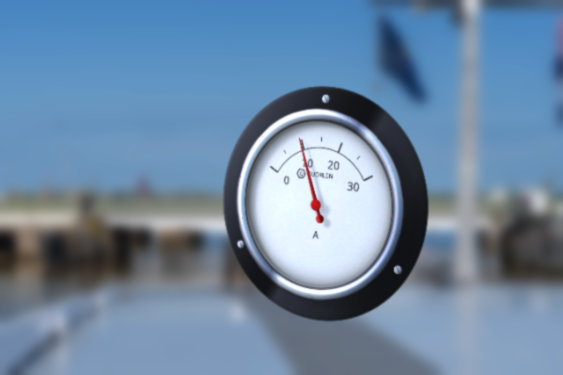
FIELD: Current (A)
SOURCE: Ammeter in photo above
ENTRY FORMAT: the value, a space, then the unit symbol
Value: 10 A
